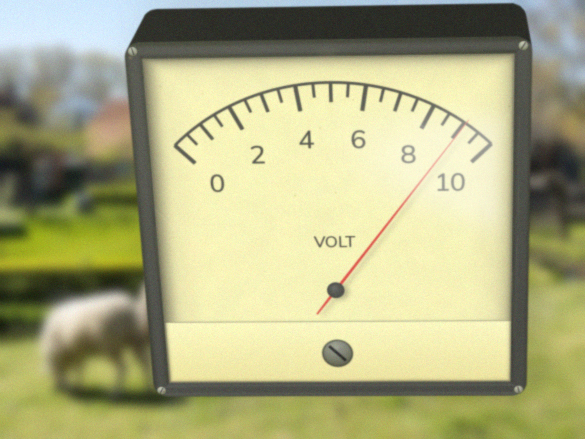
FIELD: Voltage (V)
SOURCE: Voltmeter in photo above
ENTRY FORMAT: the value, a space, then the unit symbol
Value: 9 V
